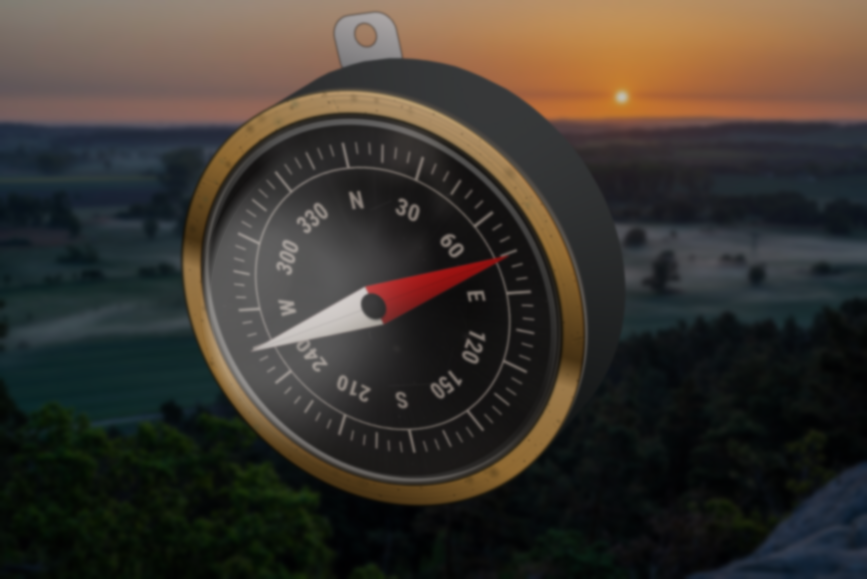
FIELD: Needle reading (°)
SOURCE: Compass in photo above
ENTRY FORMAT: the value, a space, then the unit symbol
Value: 75 °
